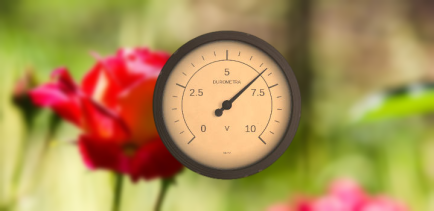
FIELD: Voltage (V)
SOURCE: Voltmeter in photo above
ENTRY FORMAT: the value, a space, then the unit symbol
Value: 6.75 V
